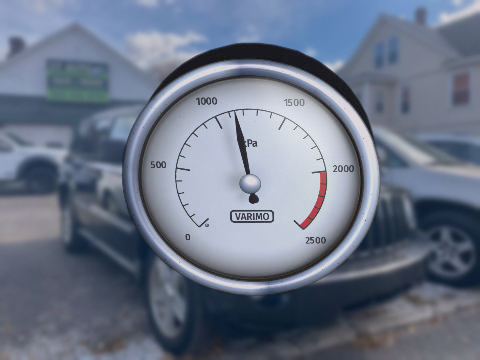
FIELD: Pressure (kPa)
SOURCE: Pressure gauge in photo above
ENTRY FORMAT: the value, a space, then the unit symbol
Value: 1150 kPa
